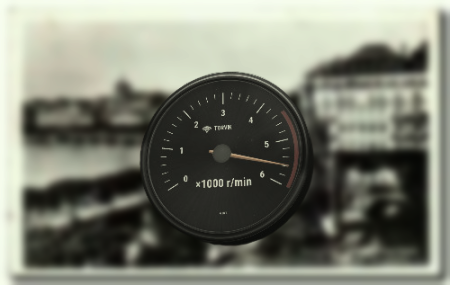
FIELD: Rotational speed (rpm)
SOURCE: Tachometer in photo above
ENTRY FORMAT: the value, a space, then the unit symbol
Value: 5600 rpm
